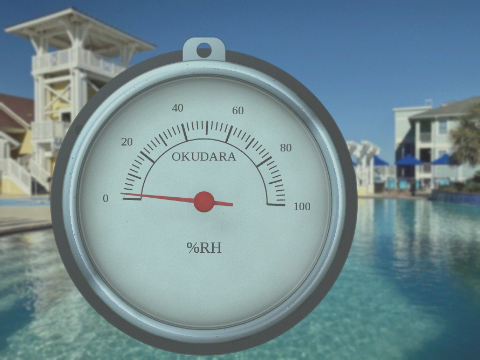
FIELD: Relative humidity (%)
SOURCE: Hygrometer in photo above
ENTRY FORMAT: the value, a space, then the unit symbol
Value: 2 %
